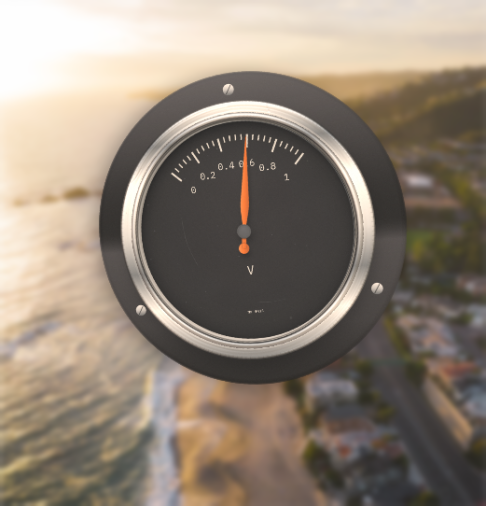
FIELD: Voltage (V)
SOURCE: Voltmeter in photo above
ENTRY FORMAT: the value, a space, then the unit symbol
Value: 0.6 V
